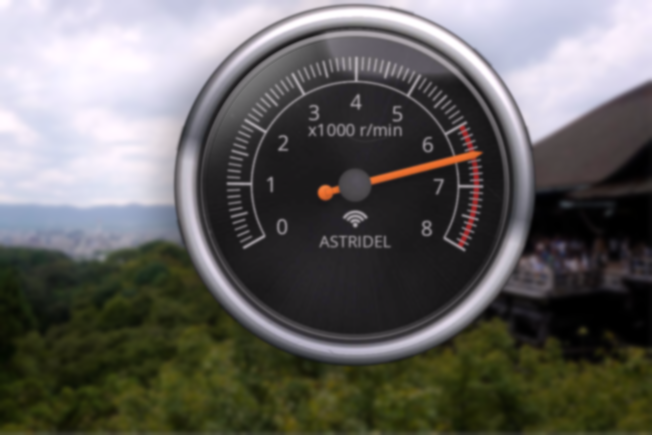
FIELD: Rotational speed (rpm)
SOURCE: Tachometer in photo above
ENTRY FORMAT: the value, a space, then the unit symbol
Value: 6500 rpm
